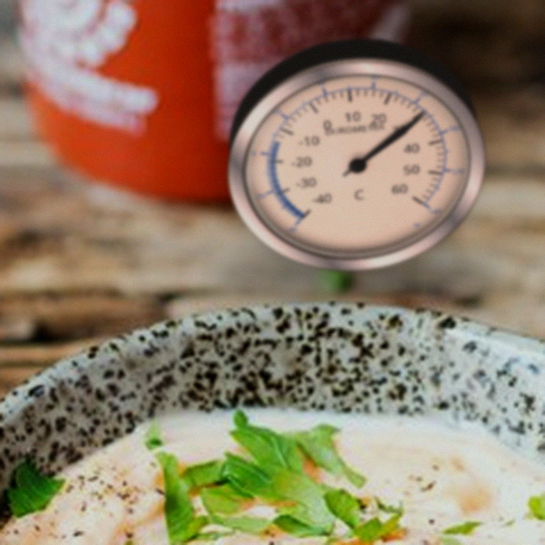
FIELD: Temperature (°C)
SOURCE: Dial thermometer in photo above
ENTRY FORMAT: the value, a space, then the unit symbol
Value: 30 °C
